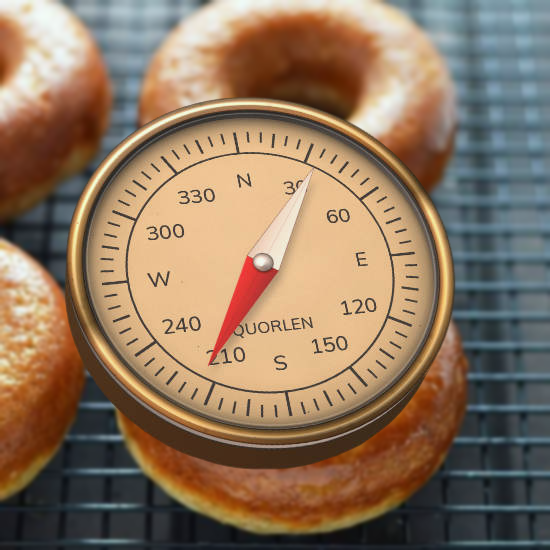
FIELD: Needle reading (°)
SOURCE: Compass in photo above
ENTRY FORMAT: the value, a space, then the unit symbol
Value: 215 °
